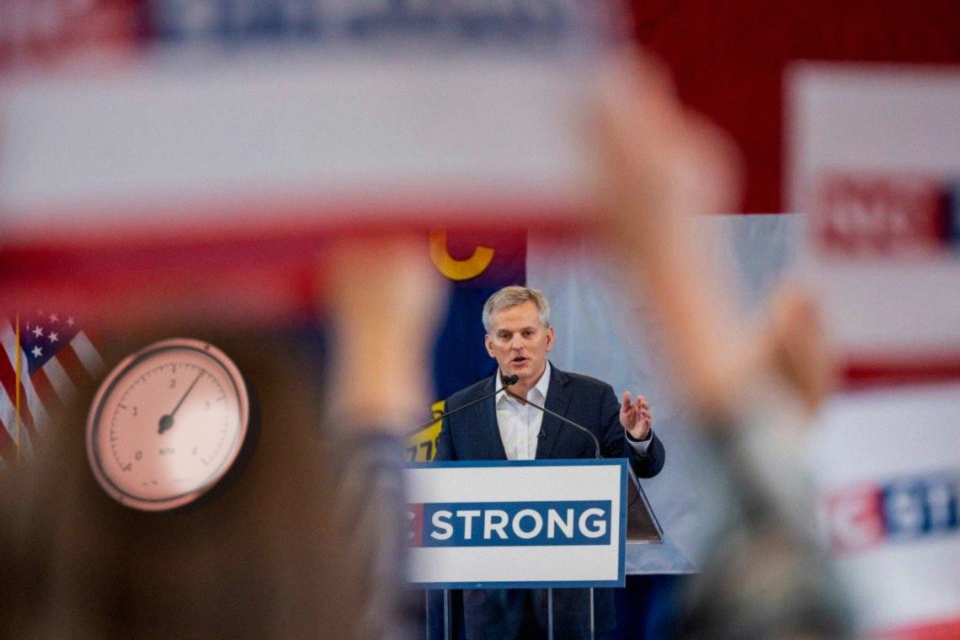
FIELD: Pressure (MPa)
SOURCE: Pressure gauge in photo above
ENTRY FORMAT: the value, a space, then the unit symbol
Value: 2.5 MPa
